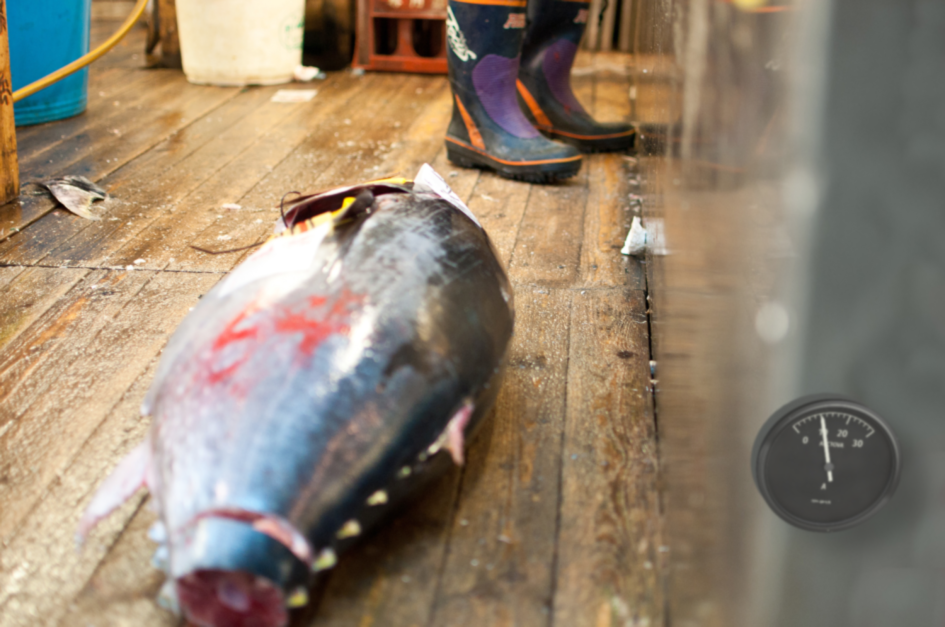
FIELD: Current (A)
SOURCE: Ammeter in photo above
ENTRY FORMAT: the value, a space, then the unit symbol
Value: 10 A
